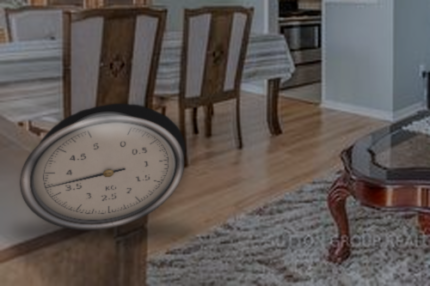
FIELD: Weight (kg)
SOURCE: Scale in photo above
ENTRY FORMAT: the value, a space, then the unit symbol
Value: 3.75 kg
